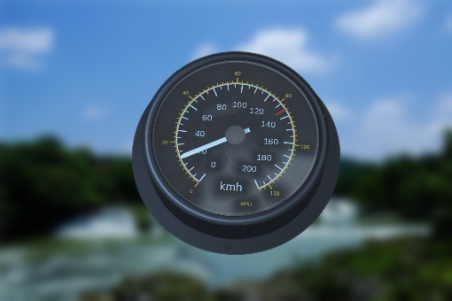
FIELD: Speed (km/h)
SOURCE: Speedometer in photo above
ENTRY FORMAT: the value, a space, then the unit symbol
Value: 20 km/h
